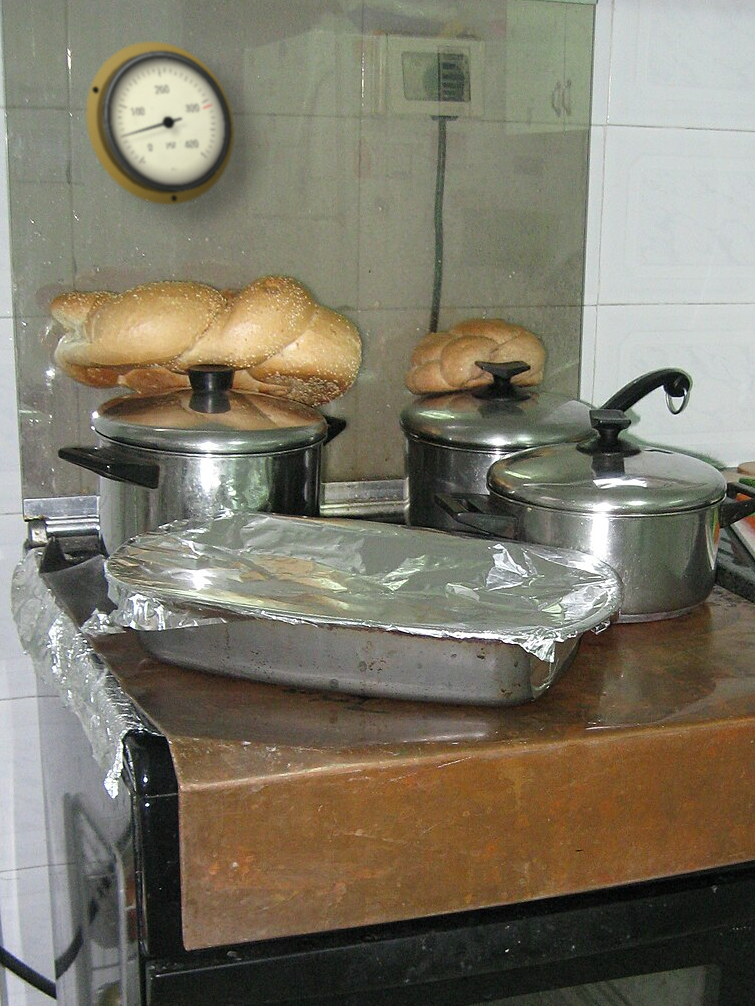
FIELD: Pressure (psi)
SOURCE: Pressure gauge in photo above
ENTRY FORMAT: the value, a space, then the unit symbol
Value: 50 psi
